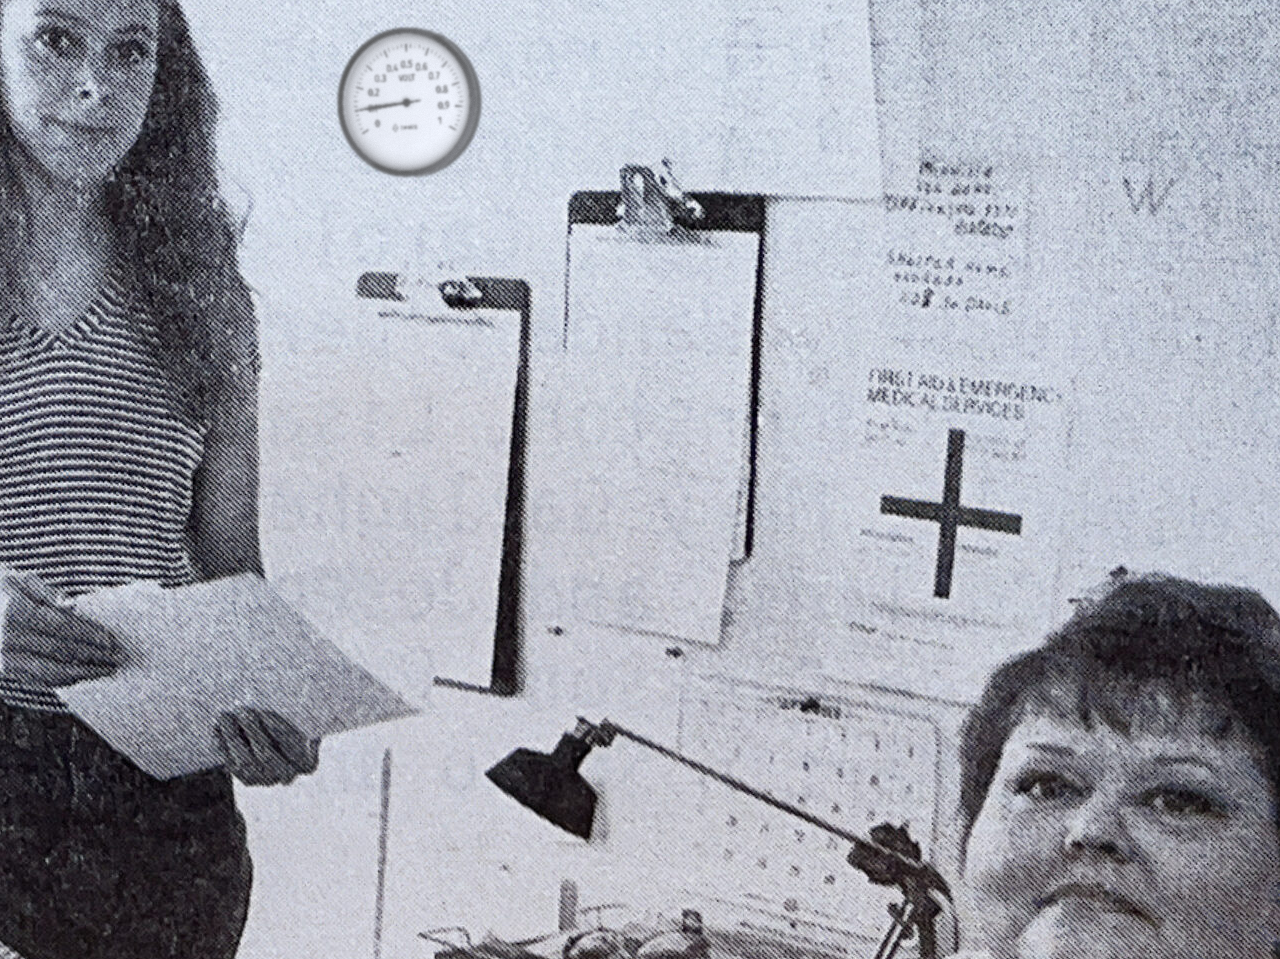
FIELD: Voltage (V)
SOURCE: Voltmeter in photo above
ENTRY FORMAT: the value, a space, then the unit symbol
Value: 0.1 V
